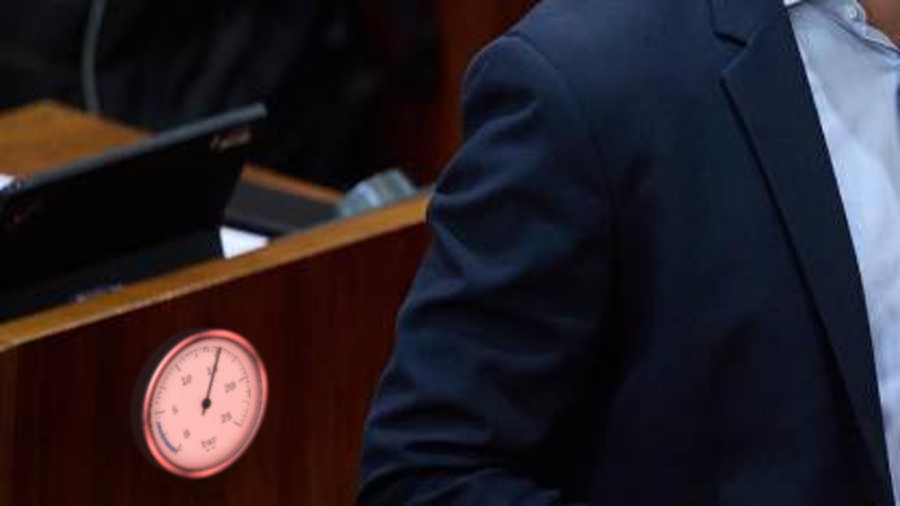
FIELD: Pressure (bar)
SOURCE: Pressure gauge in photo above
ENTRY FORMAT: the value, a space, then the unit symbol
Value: 15 bar
